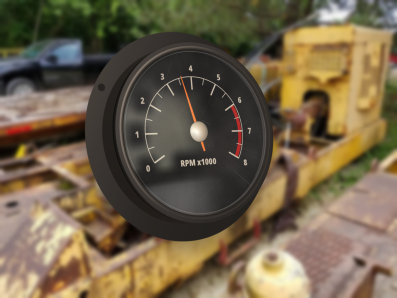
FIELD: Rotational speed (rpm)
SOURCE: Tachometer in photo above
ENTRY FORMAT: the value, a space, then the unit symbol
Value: 3500 rpm
